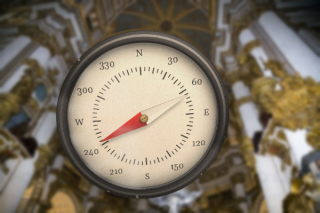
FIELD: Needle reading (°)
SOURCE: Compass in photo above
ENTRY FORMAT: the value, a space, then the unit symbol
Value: 245 °
